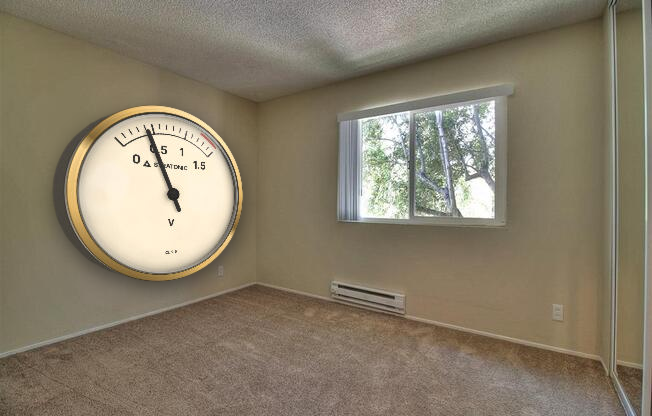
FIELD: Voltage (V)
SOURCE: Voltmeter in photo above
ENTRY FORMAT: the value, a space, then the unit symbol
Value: 0.4 V
